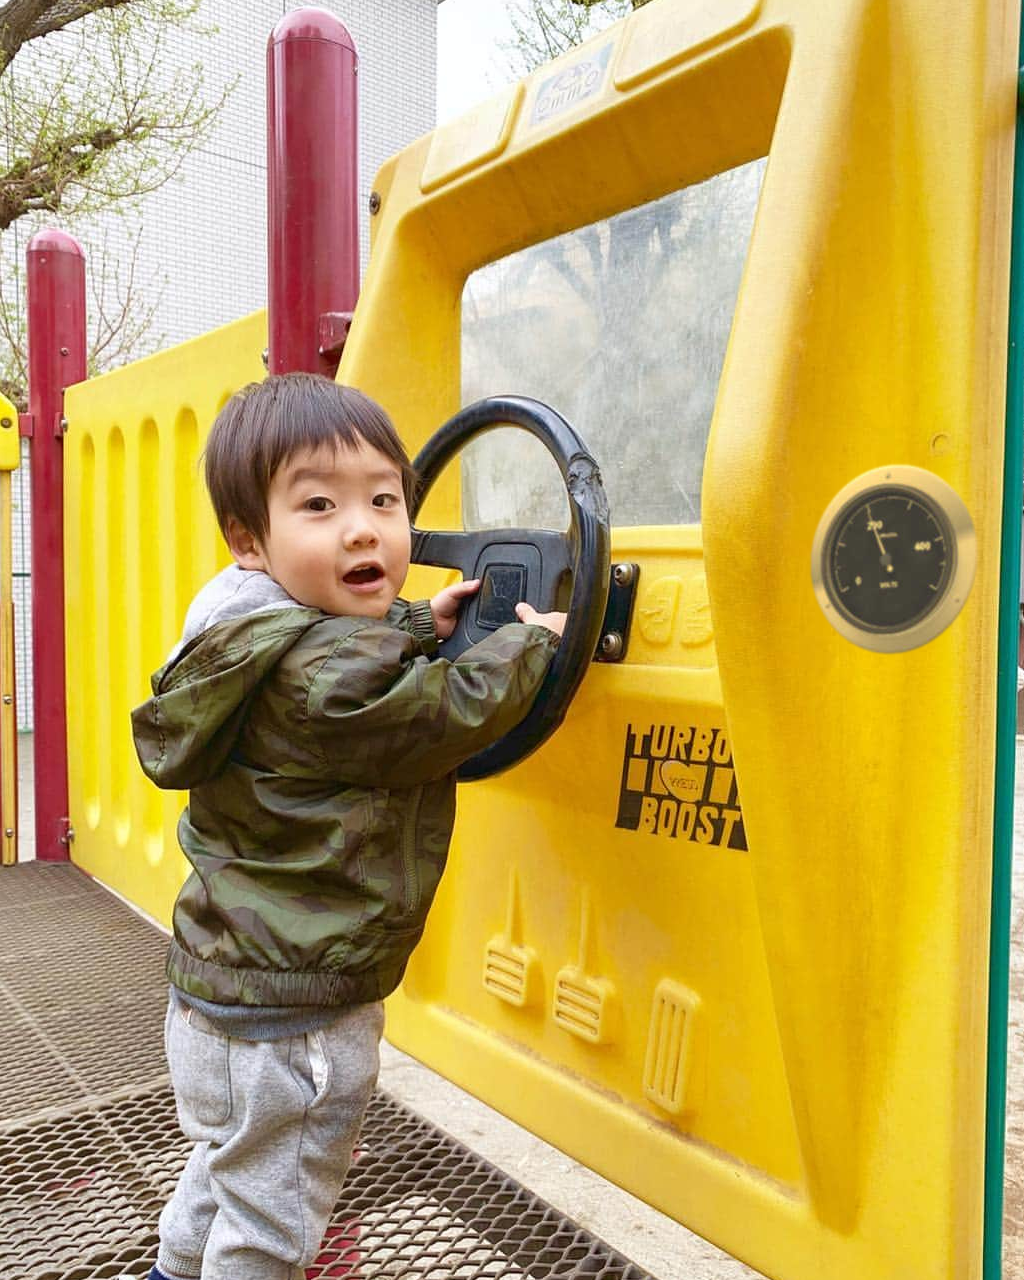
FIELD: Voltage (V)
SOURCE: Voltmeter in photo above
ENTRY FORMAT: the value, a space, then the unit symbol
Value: 200 V
